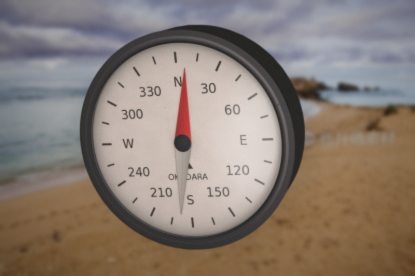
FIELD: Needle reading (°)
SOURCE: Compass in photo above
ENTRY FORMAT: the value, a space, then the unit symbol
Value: 7.5 °
